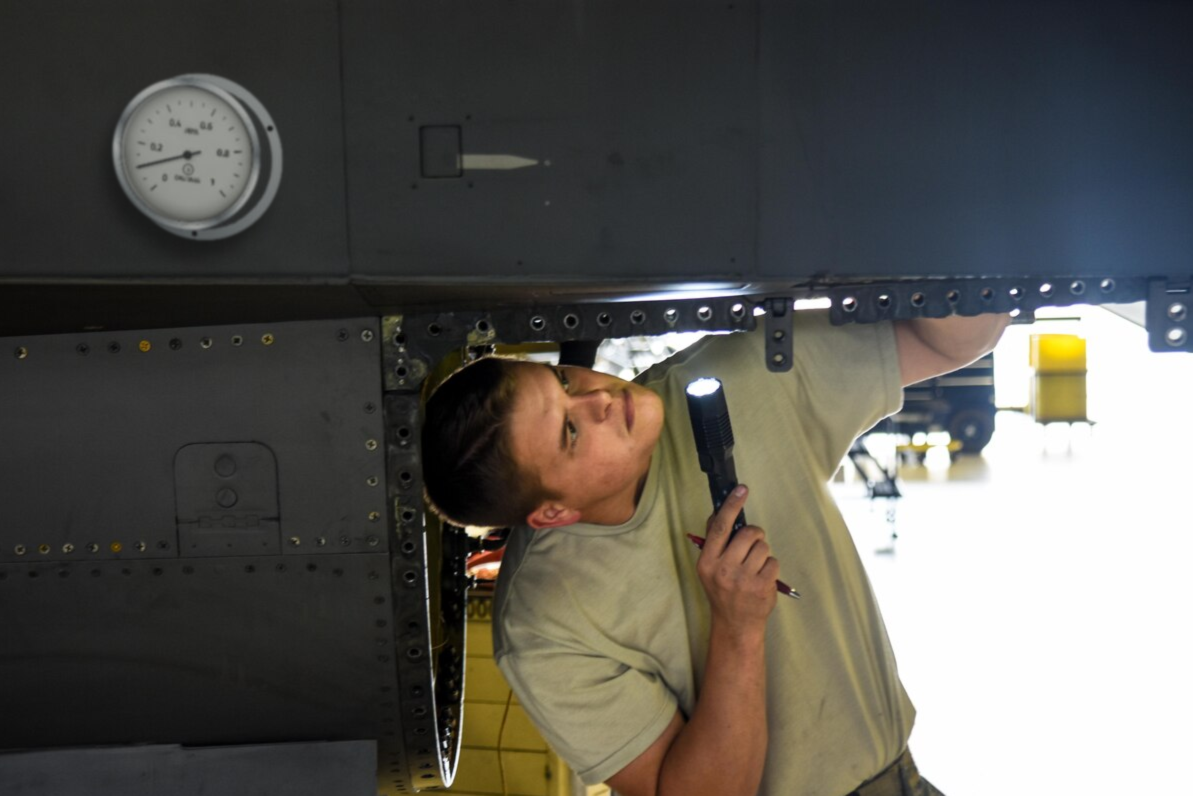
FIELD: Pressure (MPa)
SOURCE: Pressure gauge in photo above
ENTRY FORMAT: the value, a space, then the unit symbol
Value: 0.1 MPa
